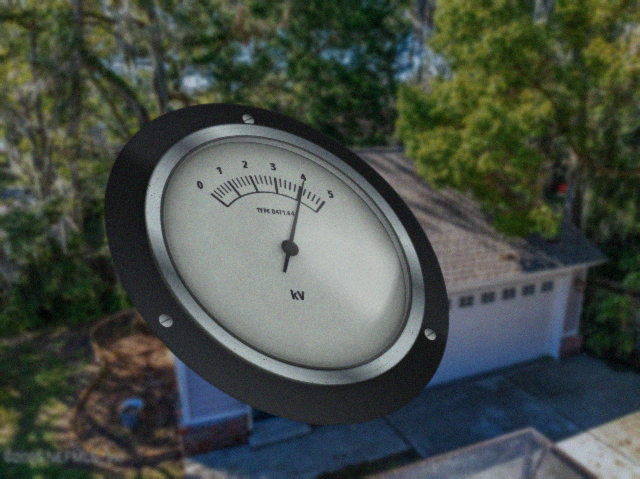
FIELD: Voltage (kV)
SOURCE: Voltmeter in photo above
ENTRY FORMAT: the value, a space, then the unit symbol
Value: 4 kV
